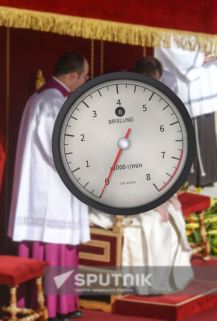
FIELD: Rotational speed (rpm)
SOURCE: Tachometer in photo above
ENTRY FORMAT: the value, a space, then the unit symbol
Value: 0 rpm
